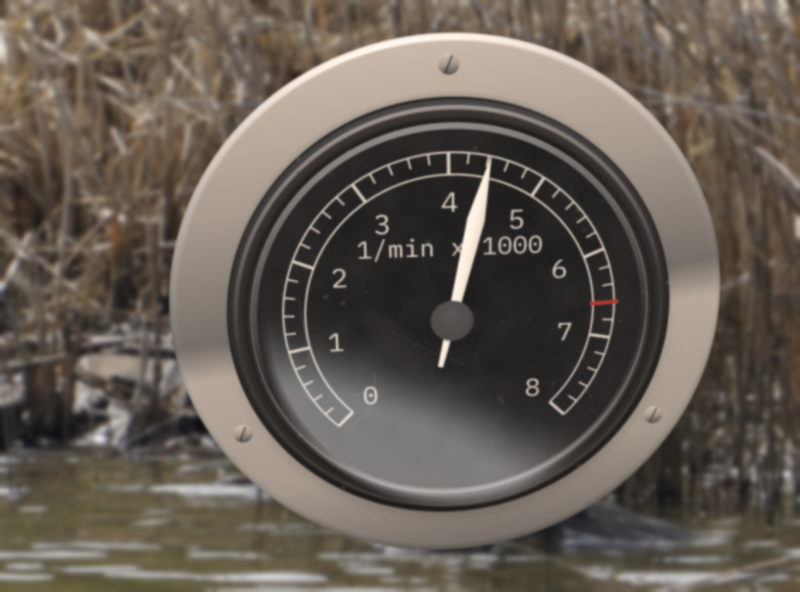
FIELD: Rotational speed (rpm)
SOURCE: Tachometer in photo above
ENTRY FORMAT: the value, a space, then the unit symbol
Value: 4400 rpm
